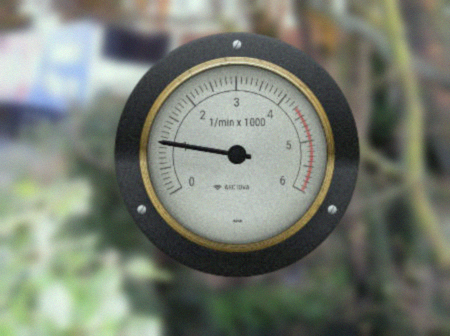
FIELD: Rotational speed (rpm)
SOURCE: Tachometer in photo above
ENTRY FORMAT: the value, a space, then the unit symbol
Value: 1000 rpm
